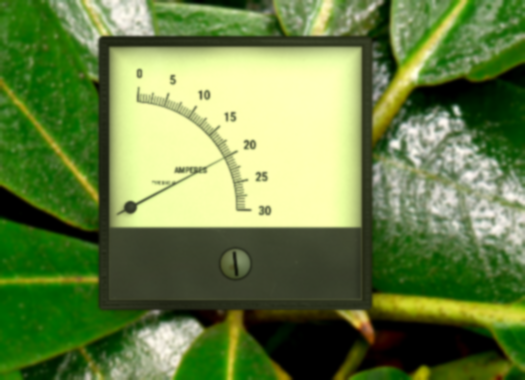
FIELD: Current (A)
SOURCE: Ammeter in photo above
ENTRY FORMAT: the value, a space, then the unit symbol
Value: 20 A
